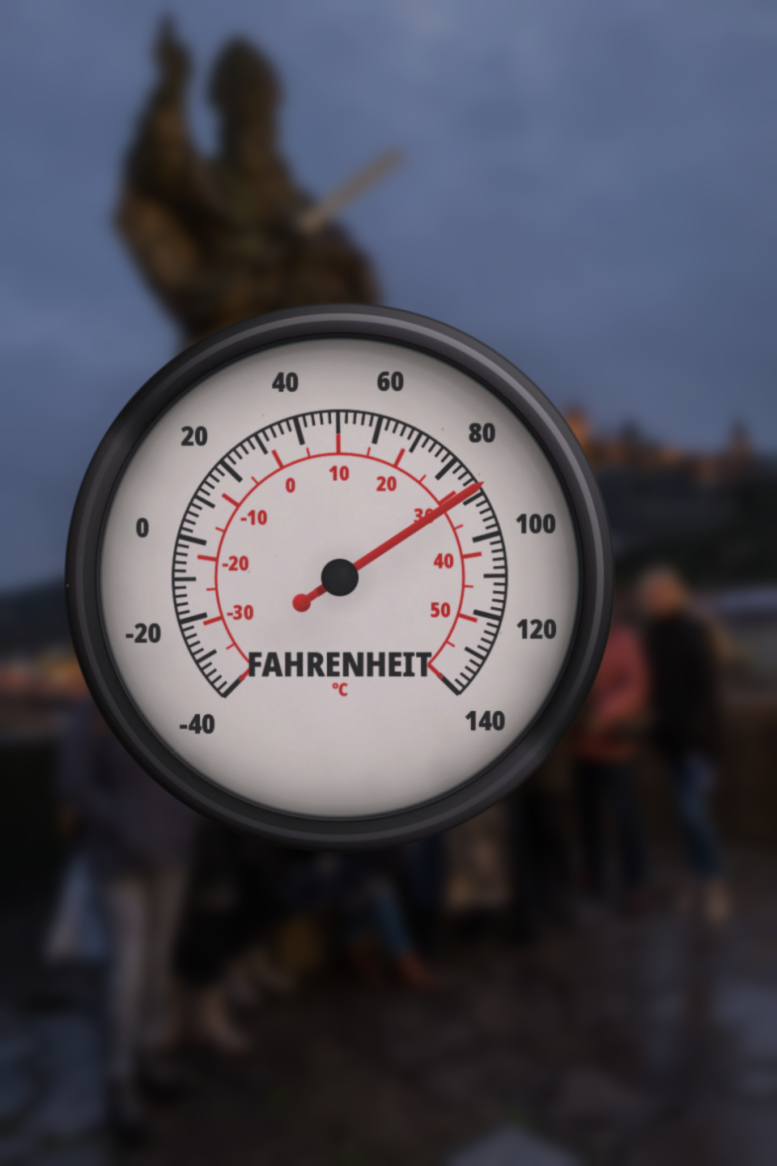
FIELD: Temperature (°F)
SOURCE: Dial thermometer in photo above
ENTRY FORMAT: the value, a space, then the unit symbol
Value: 88 °F
